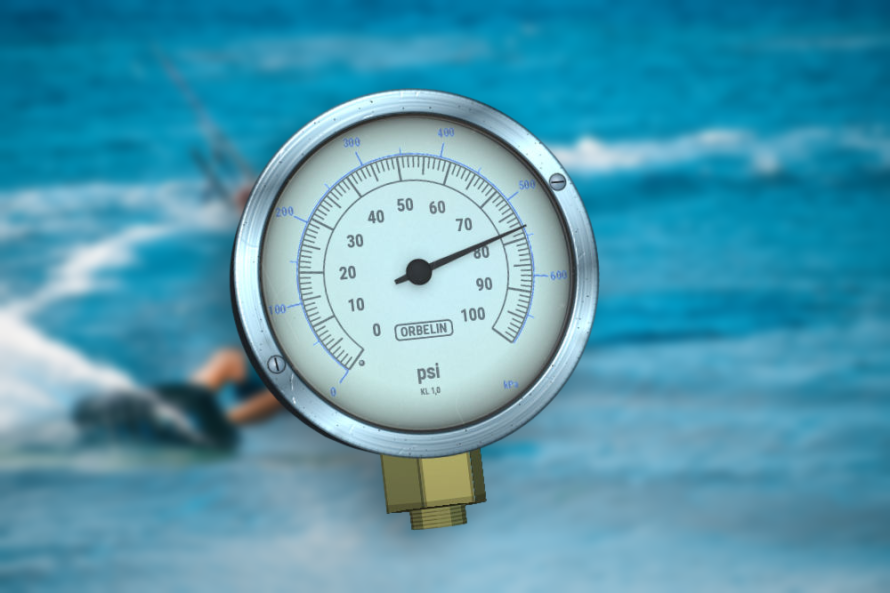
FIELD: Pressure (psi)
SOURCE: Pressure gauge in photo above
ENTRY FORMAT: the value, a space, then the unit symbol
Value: 78 psi
